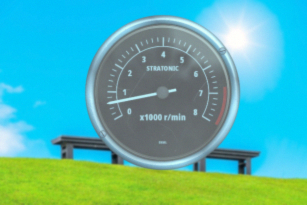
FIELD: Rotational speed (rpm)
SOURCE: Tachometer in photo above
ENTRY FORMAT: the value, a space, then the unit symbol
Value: 600 rpm
